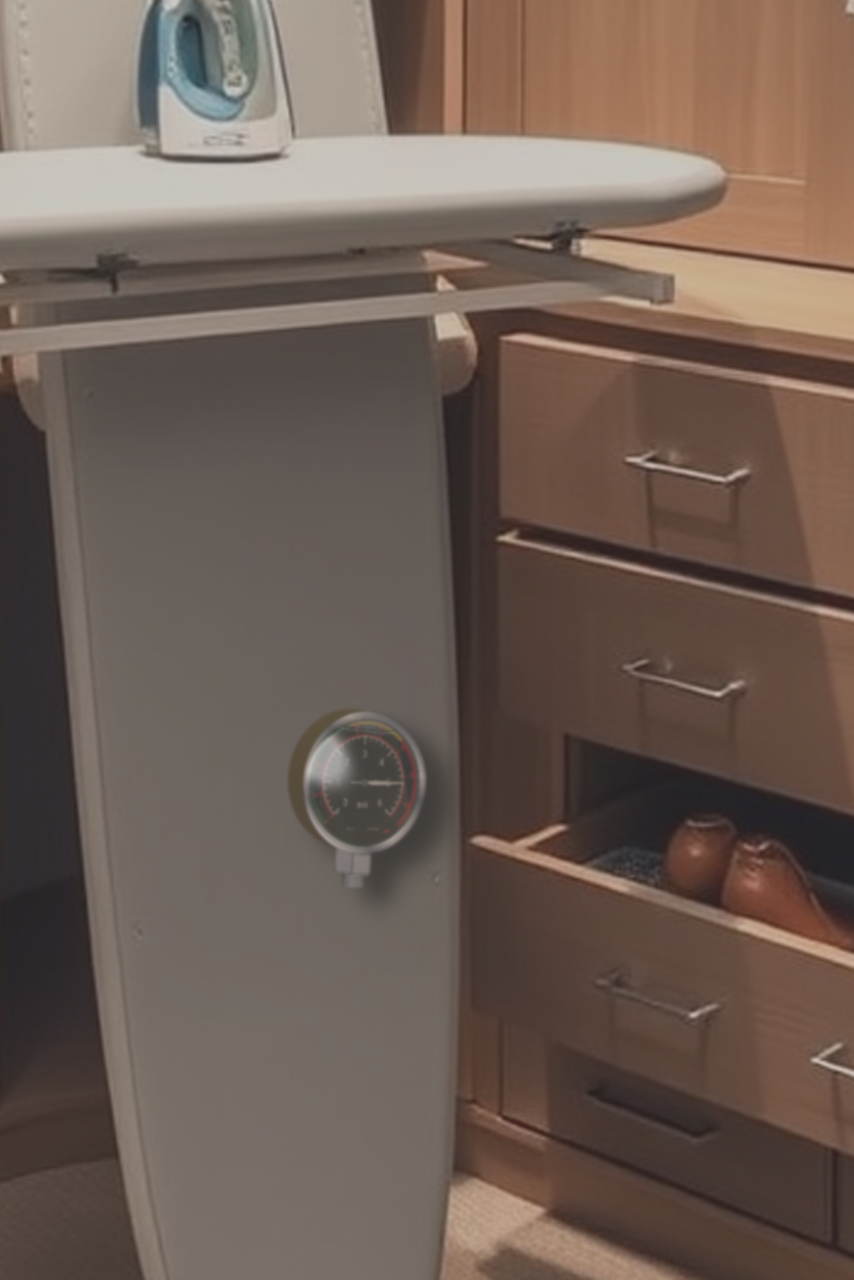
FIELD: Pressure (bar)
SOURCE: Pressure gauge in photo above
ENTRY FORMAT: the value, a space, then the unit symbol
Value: 5 bar
